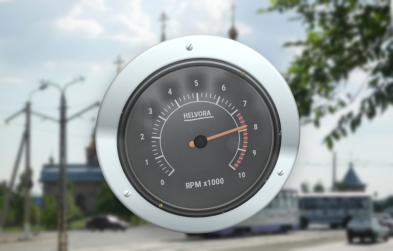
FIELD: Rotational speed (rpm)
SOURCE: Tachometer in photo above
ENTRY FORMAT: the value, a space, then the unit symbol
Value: 7800 rpm
